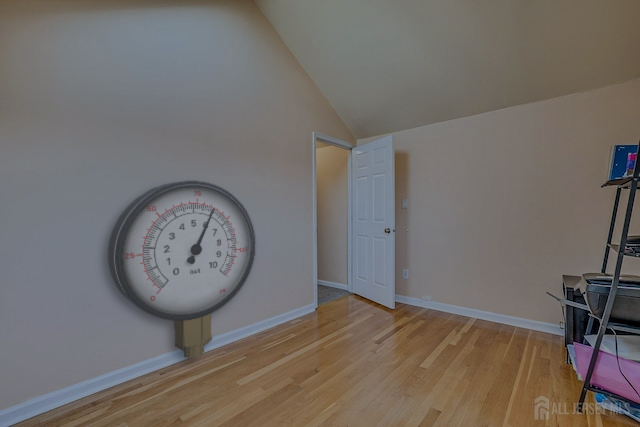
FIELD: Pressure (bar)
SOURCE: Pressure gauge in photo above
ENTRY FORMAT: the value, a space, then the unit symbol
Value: 6 bar
